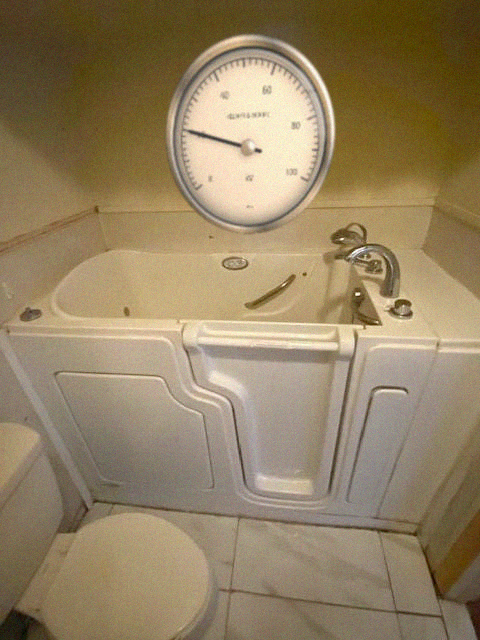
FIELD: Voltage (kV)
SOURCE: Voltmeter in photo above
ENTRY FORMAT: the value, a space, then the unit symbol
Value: 20 kV
